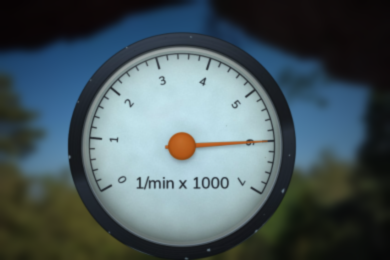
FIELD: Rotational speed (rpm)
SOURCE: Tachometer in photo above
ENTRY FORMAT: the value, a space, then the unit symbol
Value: 6000 rpm
